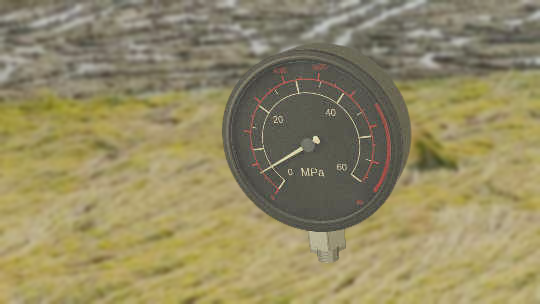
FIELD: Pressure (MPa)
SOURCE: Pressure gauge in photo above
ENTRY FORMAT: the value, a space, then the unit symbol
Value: 5 MPa
